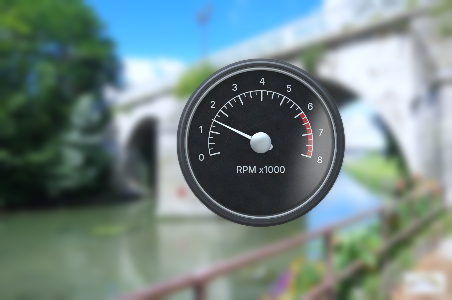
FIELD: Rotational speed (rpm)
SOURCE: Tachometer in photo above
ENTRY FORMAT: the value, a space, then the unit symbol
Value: 1500 rpm
